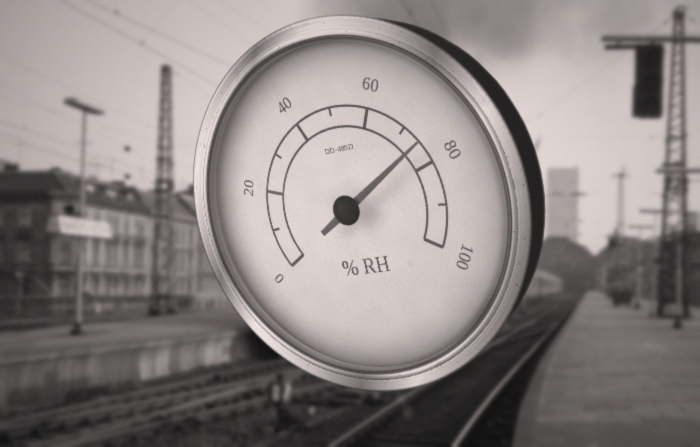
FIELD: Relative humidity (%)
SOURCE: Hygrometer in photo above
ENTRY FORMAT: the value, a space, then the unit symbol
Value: 75 %
